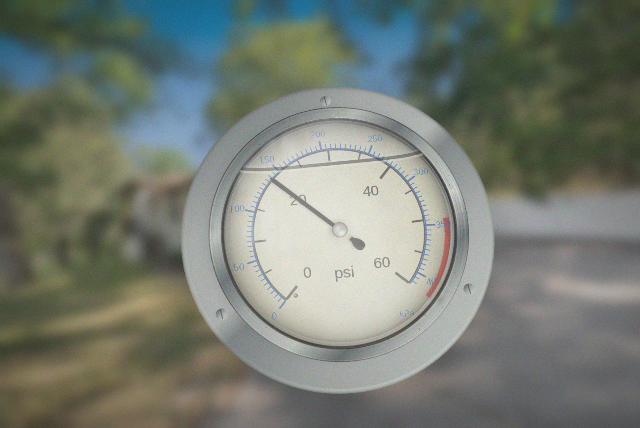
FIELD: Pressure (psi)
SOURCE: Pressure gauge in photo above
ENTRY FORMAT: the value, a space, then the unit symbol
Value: 20 psi
